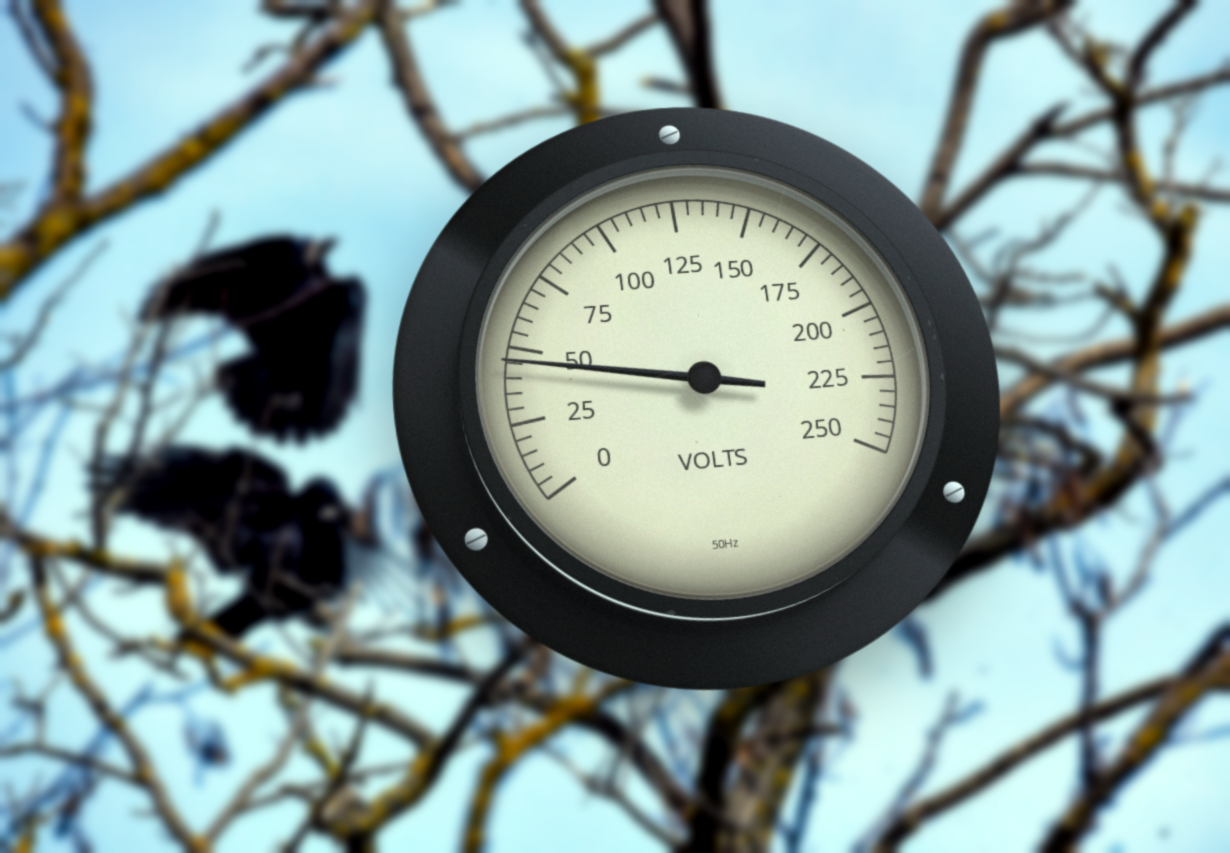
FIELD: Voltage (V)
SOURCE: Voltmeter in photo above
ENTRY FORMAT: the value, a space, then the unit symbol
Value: 45 V
